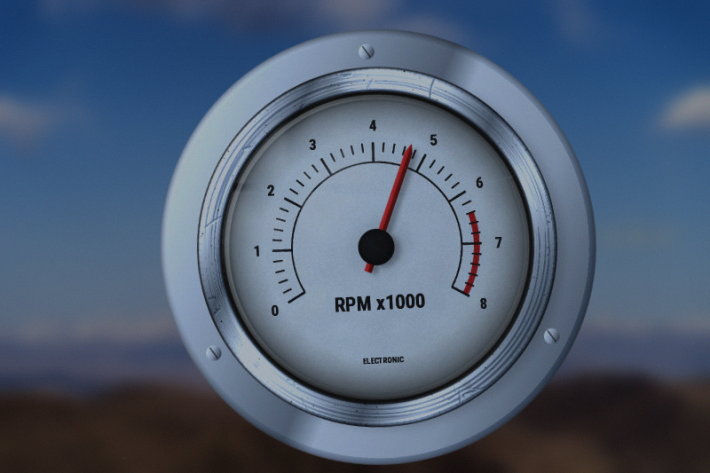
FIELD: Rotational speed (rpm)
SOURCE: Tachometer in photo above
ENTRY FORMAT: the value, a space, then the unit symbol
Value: 4700 rpm
